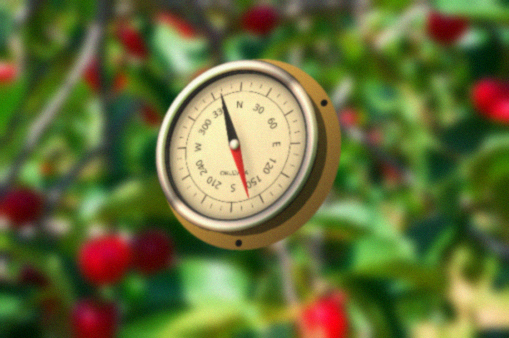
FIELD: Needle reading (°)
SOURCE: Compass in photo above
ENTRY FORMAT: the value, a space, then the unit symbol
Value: 160 °
